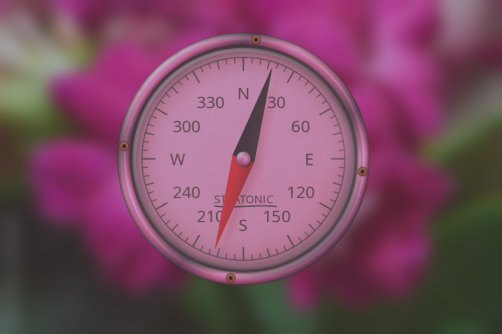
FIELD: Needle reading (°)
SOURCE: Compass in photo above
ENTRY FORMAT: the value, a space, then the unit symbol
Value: 197.5 °
